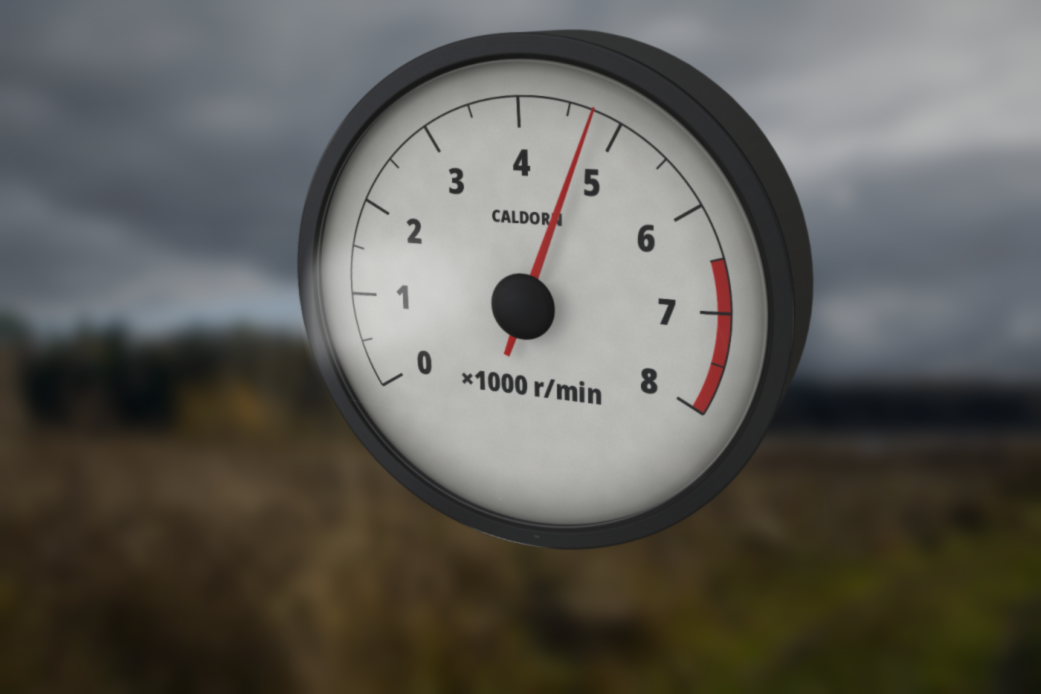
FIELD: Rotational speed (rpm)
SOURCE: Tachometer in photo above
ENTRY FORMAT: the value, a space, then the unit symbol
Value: 4750 rpm
